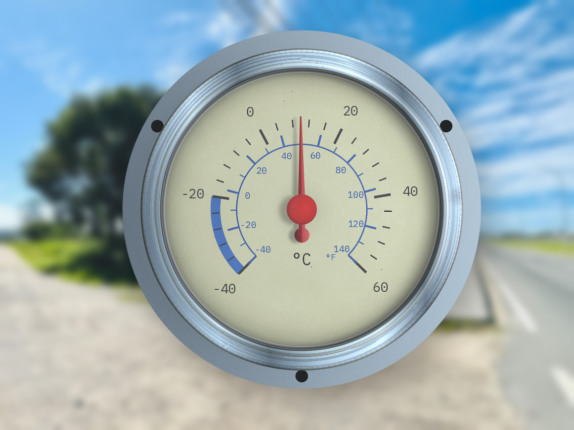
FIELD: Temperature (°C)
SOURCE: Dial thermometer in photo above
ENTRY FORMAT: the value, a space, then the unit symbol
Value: 10 °C
